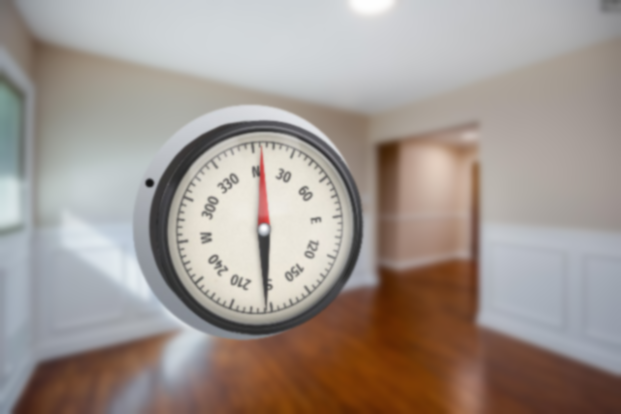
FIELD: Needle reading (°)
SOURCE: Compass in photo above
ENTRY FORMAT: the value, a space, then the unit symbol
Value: 5 °
